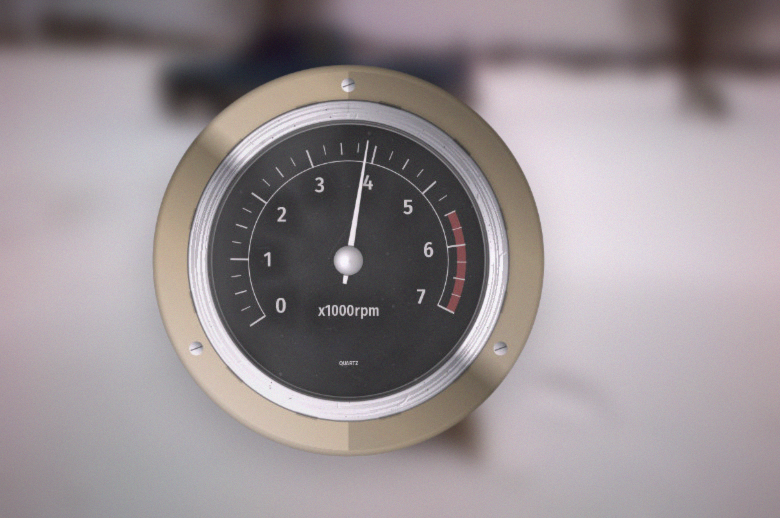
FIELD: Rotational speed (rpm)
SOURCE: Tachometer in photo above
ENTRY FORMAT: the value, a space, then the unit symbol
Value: 3875 rpm
